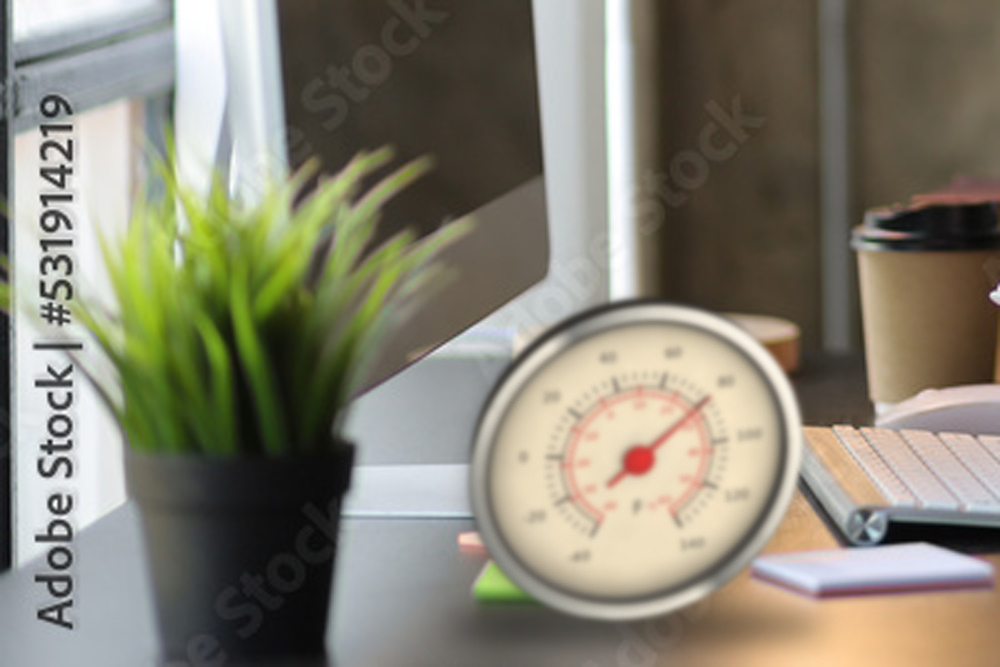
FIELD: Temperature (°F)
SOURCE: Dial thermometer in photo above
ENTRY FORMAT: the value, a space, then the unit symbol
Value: 80 °F
